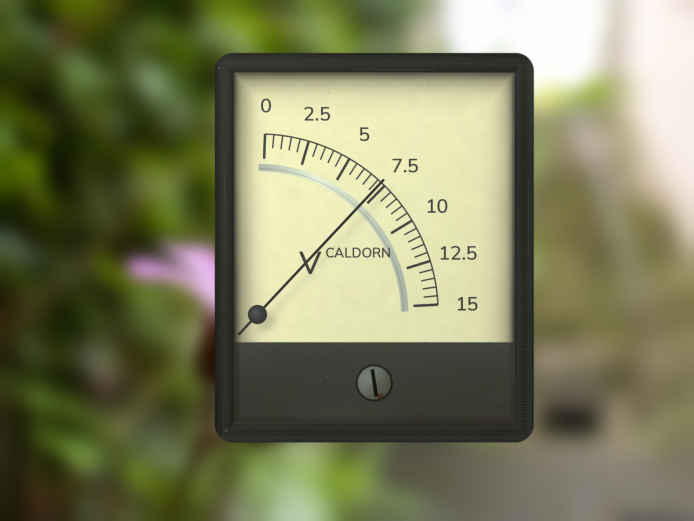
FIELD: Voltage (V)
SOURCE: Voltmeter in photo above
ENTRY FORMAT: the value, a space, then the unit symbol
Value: 7.25 V
